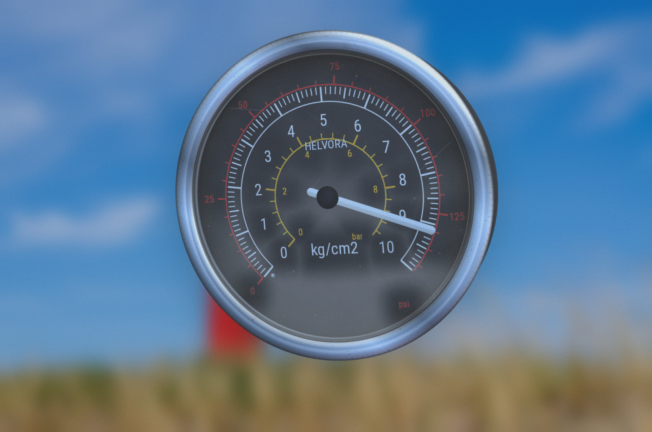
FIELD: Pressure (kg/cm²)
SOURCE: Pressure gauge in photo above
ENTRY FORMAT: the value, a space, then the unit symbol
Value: 9.1 kg/cm²
